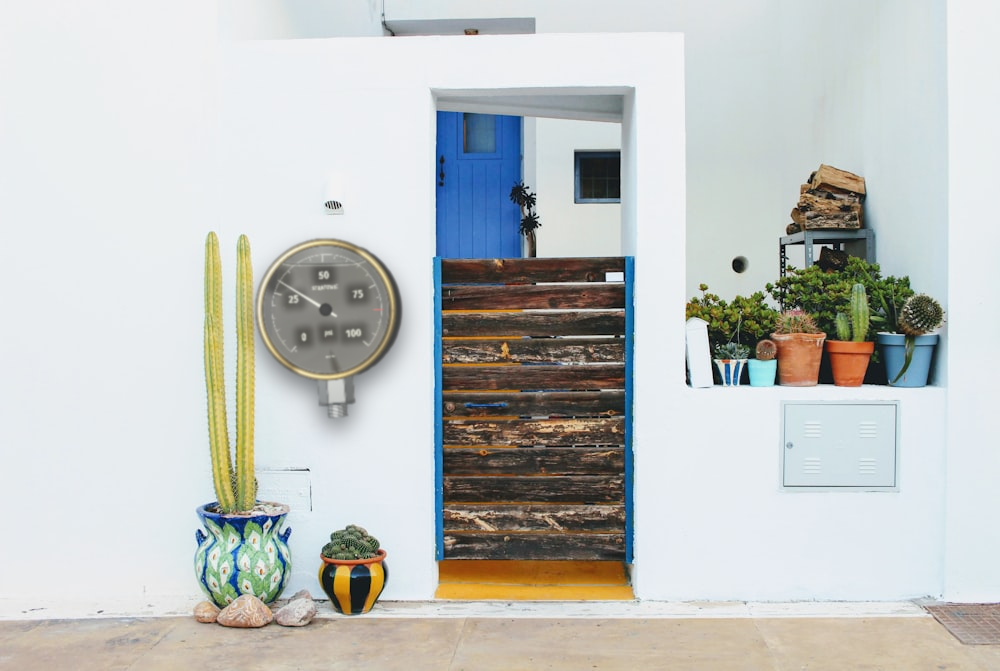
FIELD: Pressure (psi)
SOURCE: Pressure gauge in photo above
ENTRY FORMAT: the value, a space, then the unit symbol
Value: 30 psi
